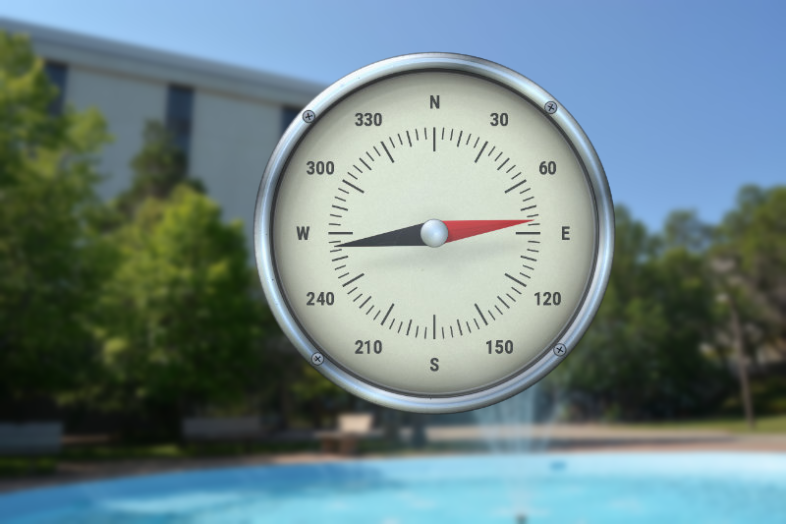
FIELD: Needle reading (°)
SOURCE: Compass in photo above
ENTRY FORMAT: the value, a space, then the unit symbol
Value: 82.5 °
